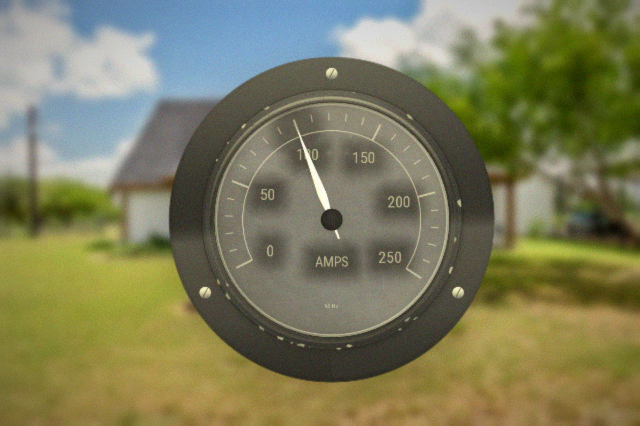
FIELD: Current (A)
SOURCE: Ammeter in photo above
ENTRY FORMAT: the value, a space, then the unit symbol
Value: 100 A
